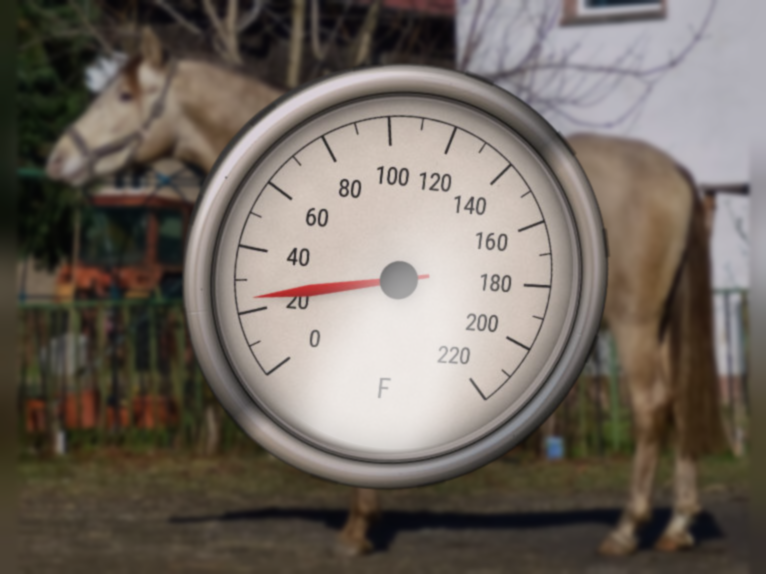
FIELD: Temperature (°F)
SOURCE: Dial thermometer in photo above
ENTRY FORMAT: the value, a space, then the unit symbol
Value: 25 °F
